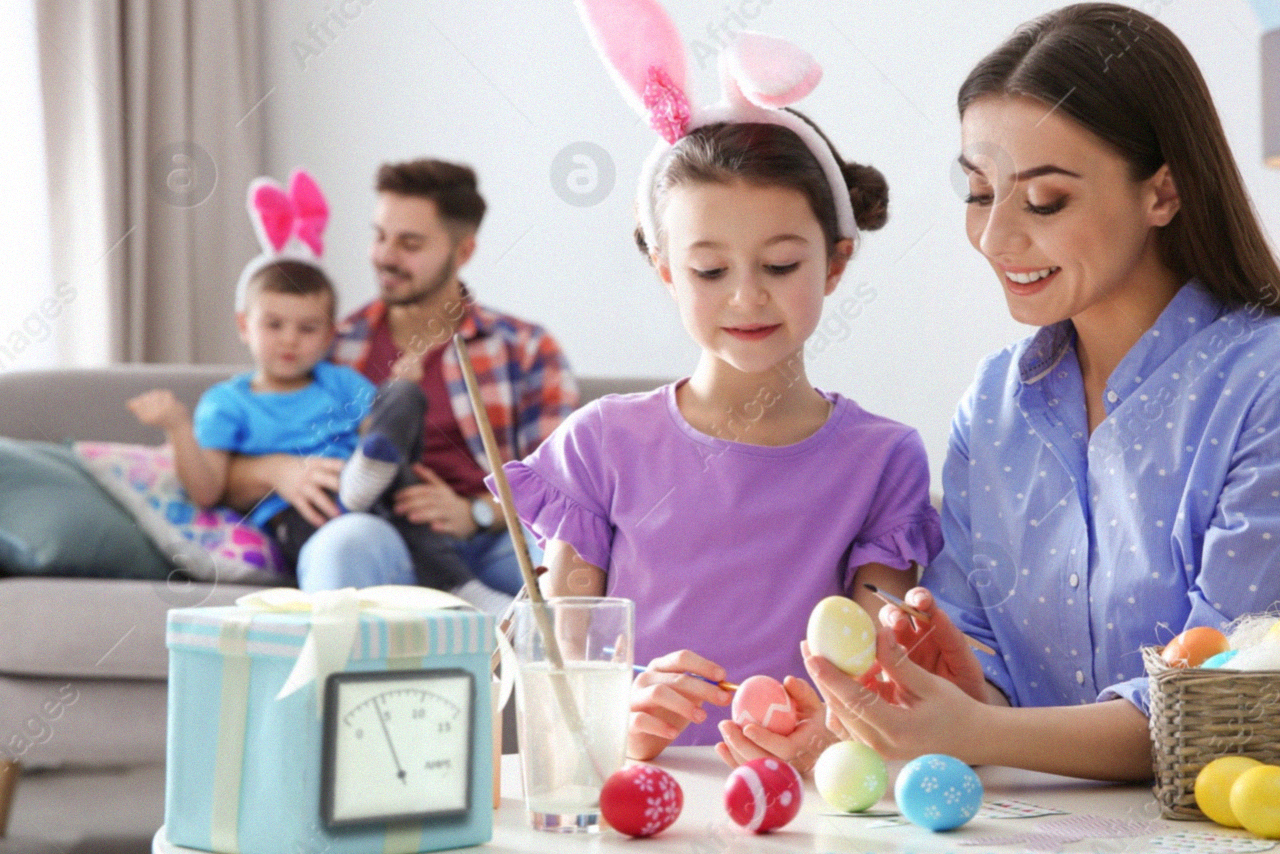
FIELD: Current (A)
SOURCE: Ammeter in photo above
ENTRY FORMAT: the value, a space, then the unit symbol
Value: 4 A
